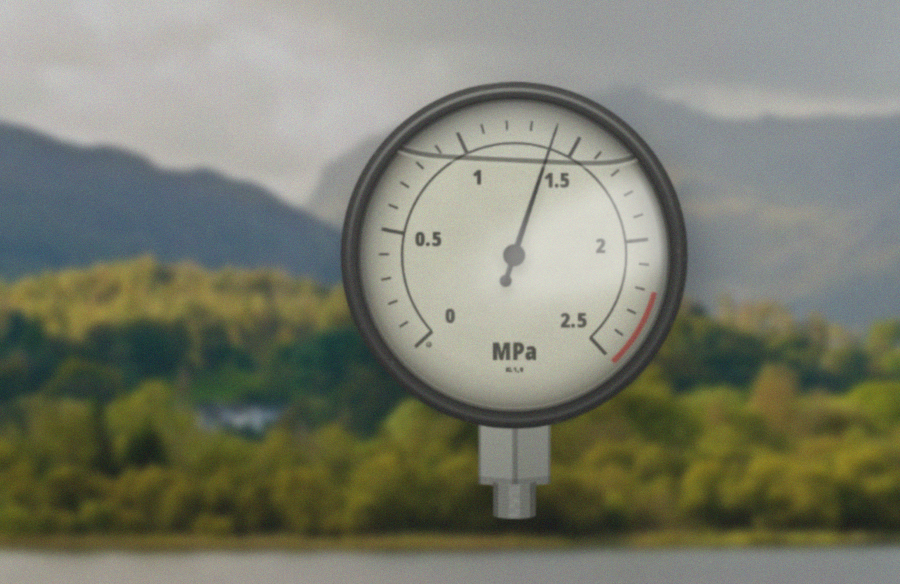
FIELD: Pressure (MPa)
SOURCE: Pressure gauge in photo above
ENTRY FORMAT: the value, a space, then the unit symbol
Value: 1.4 MPa
